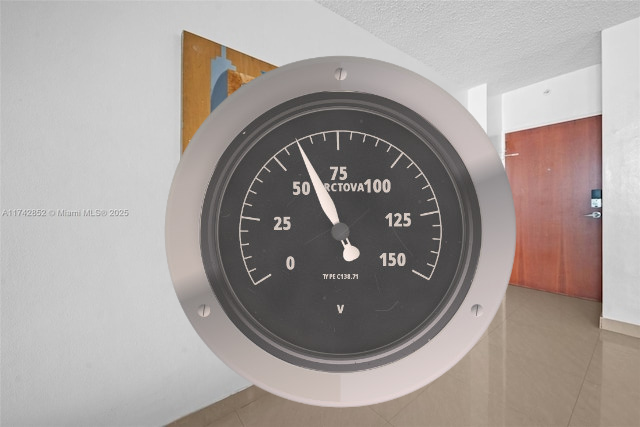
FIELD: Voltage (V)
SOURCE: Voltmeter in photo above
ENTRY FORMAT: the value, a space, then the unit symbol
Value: 60 V
